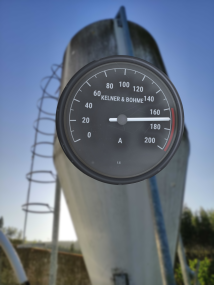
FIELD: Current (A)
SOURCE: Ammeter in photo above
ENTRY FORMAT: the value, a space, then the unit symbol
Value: 170 A
